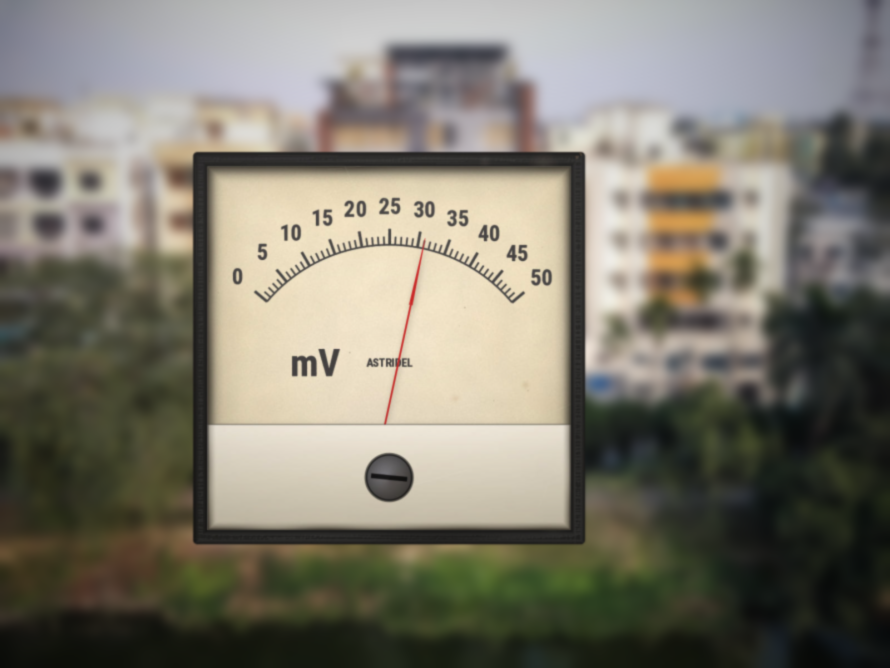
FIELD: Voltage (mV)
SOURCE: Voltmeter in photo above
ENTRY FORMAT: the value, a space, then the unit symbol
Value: 31 mV
